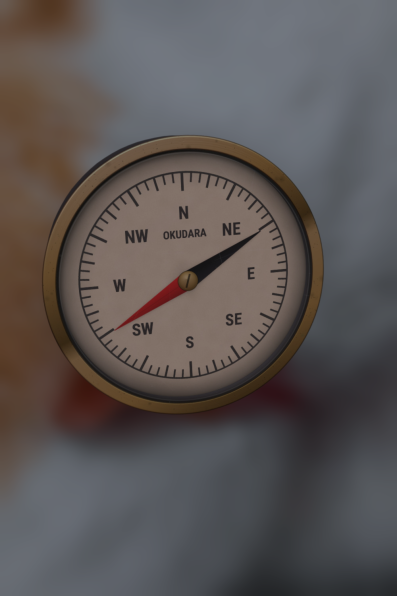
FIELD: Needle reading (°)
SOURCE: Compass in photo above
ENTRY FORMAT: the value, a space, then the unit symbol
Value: 240 °
